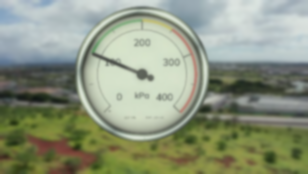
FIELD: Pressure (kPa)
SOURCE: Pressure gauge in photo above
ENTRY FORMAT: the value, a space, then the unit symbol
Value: 100 kPa
